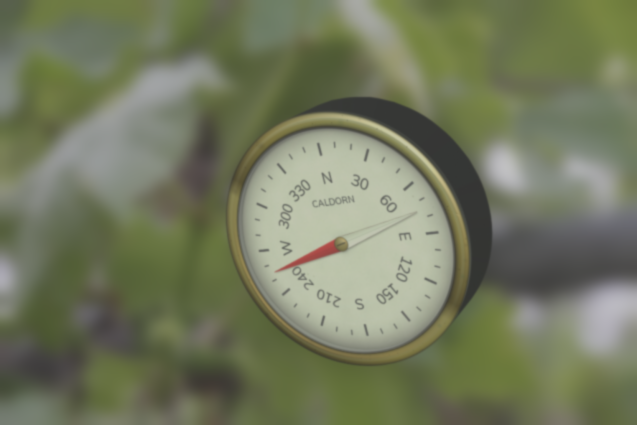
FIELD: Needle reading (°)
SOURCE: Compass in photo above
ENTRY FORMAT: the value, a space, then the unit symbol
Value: 255 °
